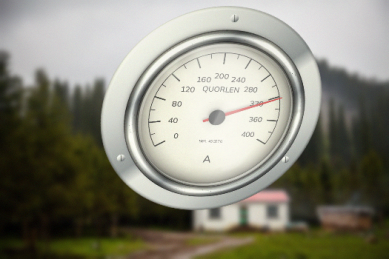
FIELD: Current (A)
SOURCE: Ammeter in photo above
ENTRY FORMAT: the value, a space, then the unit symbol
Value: 320 A
